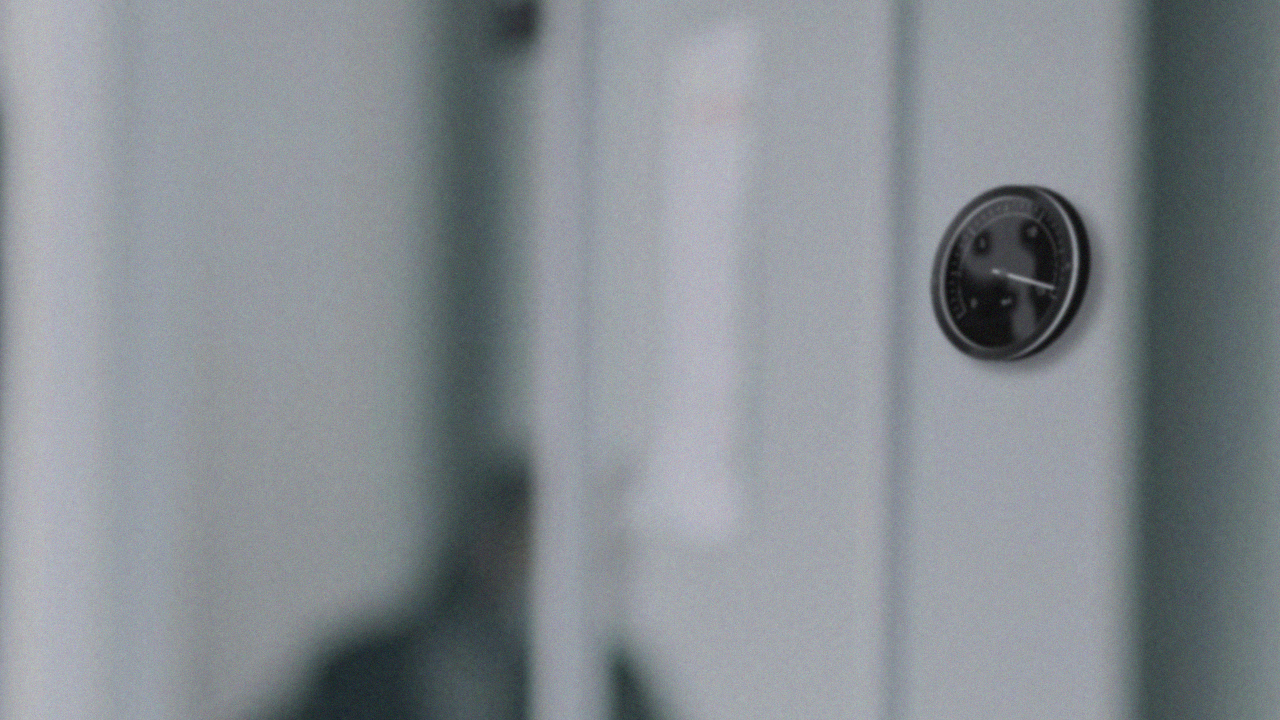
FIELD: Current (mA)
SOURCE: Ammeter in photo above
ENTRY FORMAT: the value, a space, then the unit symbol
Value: 14.5 mA
